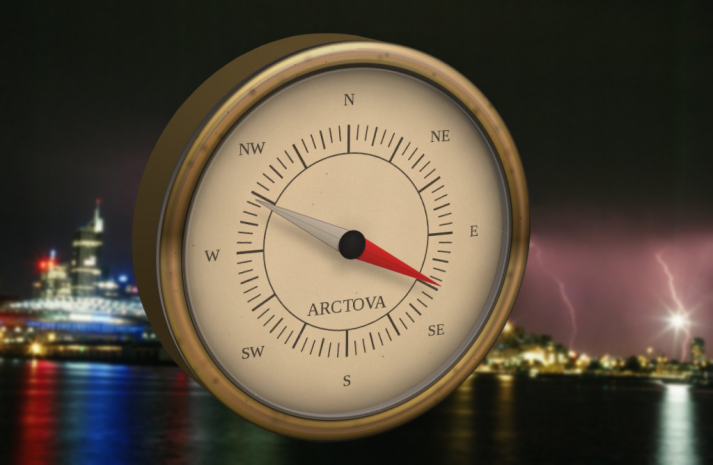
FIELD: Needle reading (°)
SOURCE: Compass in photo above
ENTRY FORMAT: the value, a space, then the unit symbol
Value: 117.5 °
